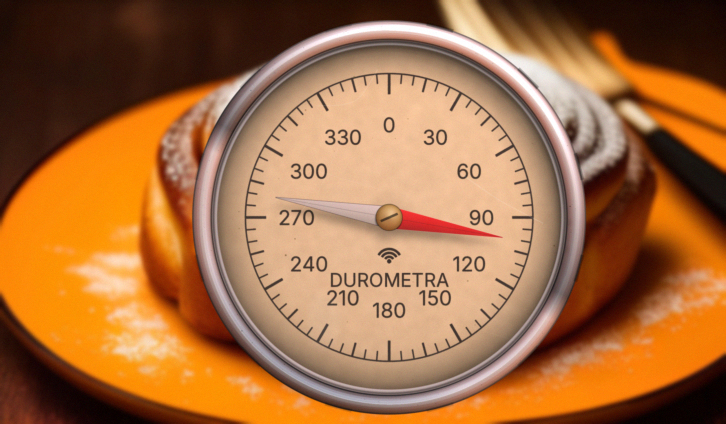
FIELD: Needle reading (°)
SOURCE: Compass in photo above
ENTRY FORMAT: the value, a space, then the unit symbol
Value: 100 °
